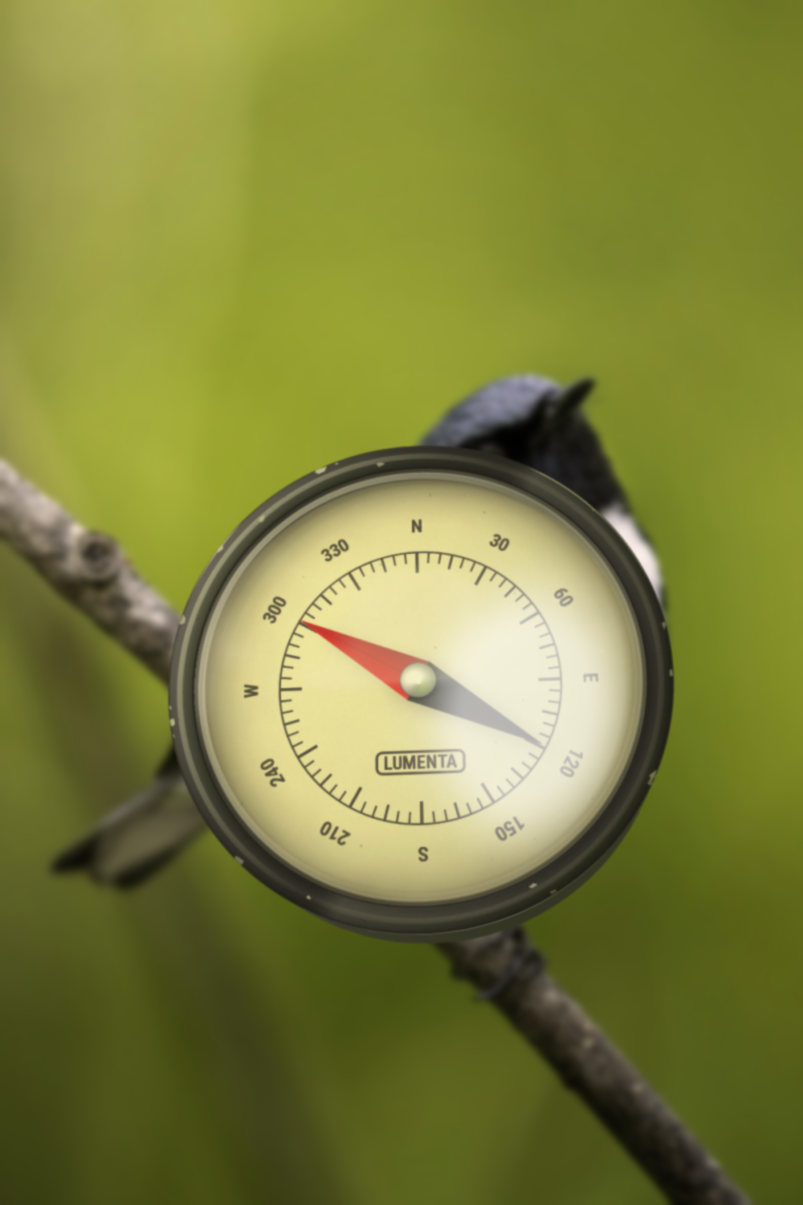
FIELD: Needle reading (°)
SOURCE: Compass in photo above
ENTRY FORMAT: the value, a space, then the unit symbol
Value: 300 °
